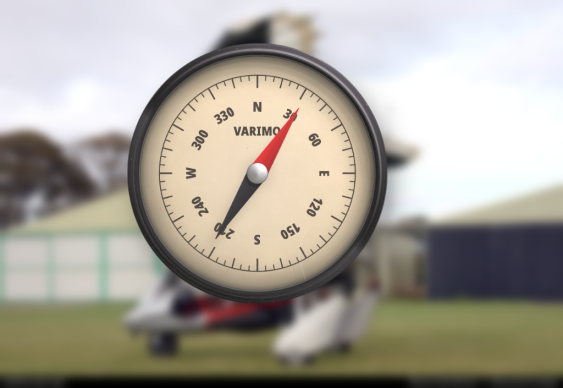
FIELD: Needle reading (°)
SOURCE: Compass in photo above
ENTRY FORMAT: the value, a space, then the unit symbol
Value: 32.5 °
